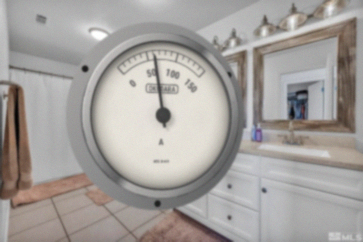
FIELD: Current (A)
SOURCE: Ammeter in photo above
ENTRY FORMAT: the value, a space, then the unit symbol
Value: 60 A
